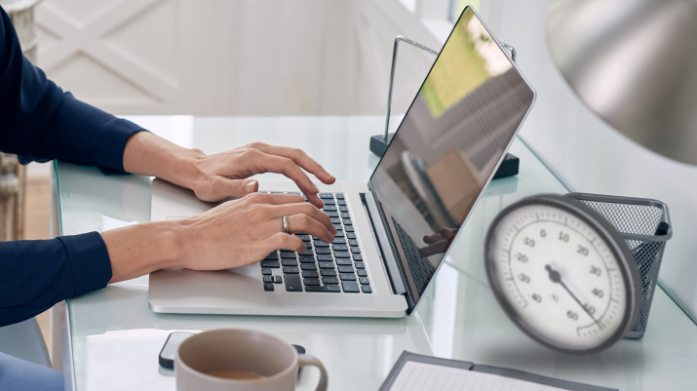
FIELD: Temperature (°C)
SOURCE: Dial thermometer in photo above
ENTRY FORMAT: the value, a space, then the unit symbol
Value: 50 °C
